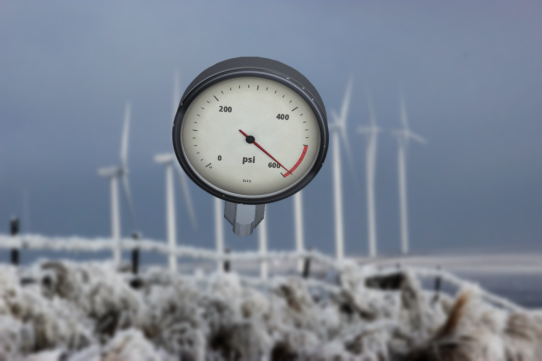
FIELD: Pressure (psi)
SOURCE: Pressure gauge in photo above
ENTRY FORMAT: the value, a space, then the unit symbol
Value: 580 psi
